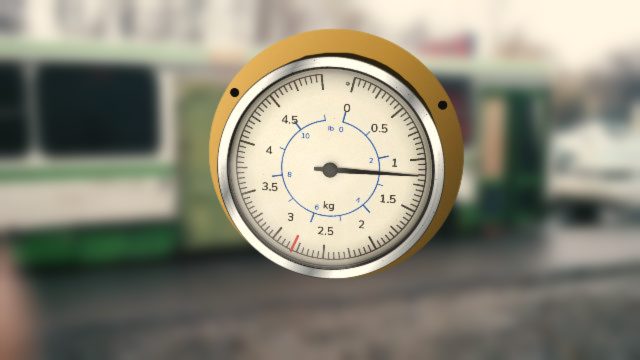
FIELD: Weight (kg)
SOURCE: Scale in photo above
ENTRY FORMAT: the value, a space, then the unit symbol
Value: 1.15 kg
